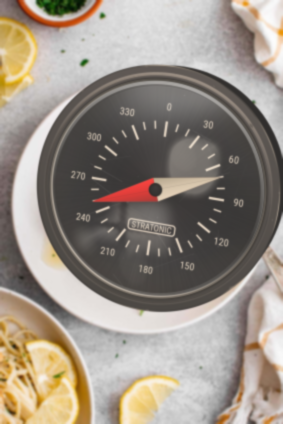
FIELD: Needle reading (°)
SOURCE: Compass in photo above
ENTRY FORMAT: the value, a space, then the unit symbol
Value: 250 °
